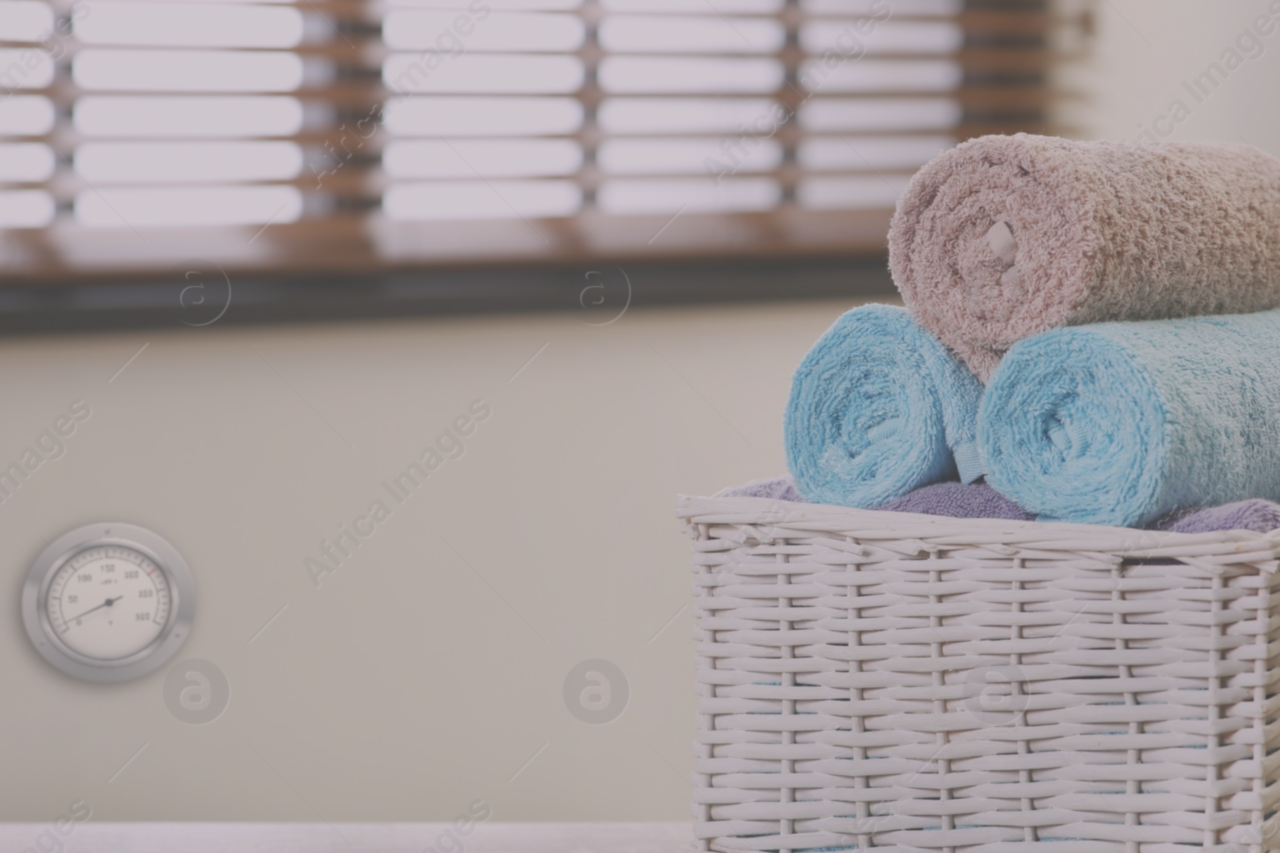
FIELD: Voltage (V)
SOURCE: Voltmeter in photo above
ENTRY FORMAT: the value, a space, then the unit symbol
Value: 10 V
